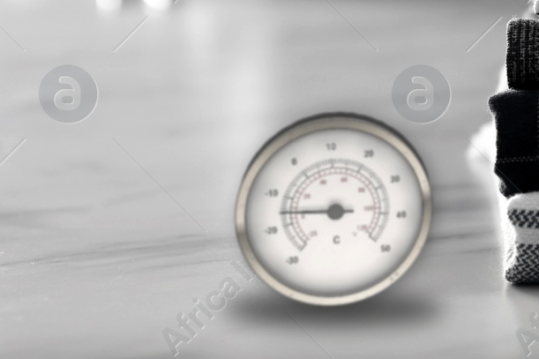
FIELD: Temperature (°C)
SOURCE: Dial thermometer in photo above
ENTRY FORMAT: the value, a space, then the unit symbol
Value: -15 °C
